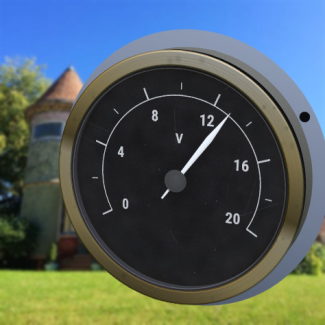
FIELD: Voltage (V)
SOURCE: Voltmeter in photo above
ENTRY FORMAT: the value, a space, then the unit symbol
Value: 13 V
